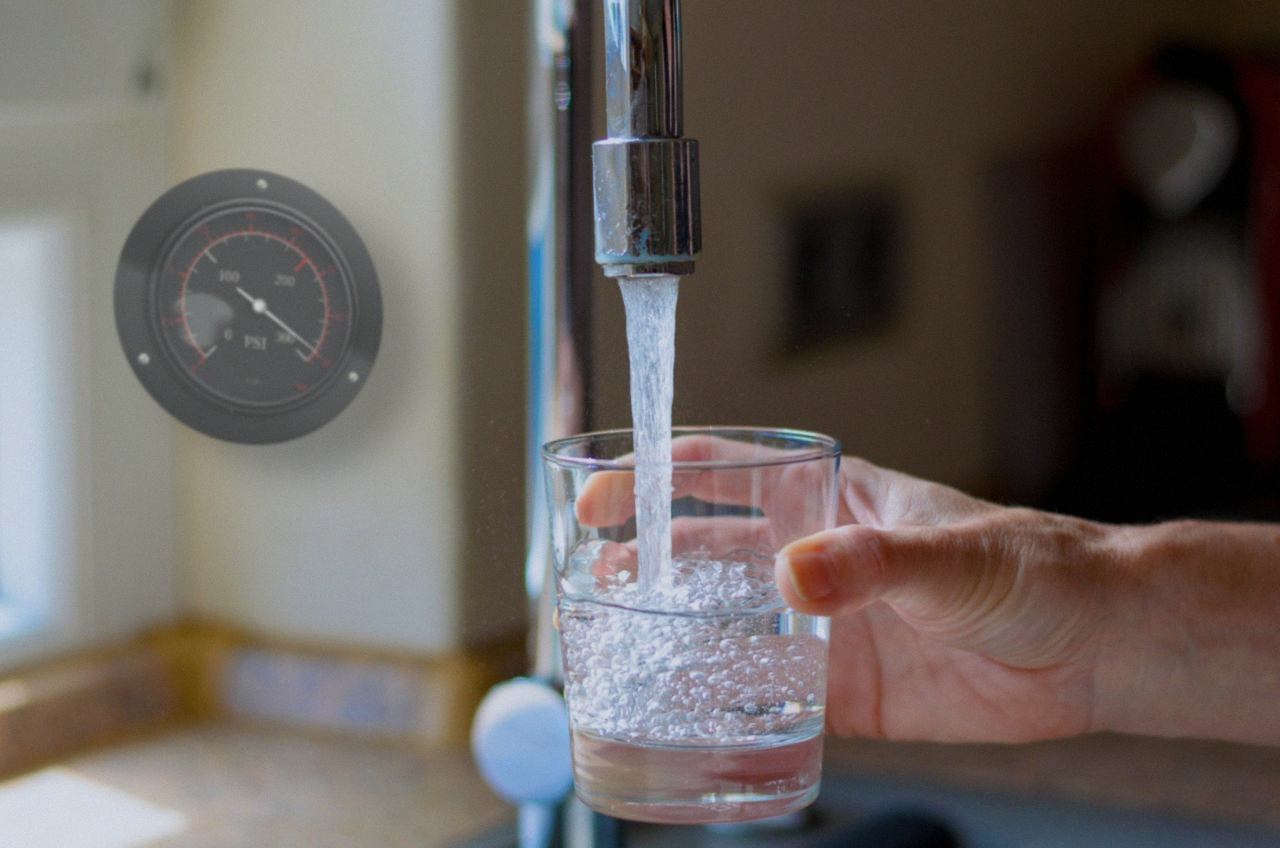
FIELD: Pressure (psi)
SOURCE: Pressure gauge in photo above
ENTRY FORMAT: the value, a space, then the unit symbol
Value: 290 psi
